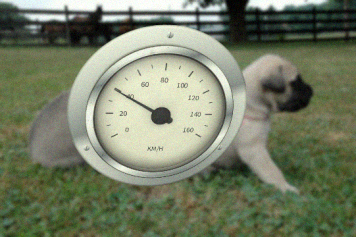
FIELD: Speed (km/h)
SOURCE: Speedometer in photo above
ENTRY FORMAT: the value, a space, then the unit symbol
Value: 40 km/h
